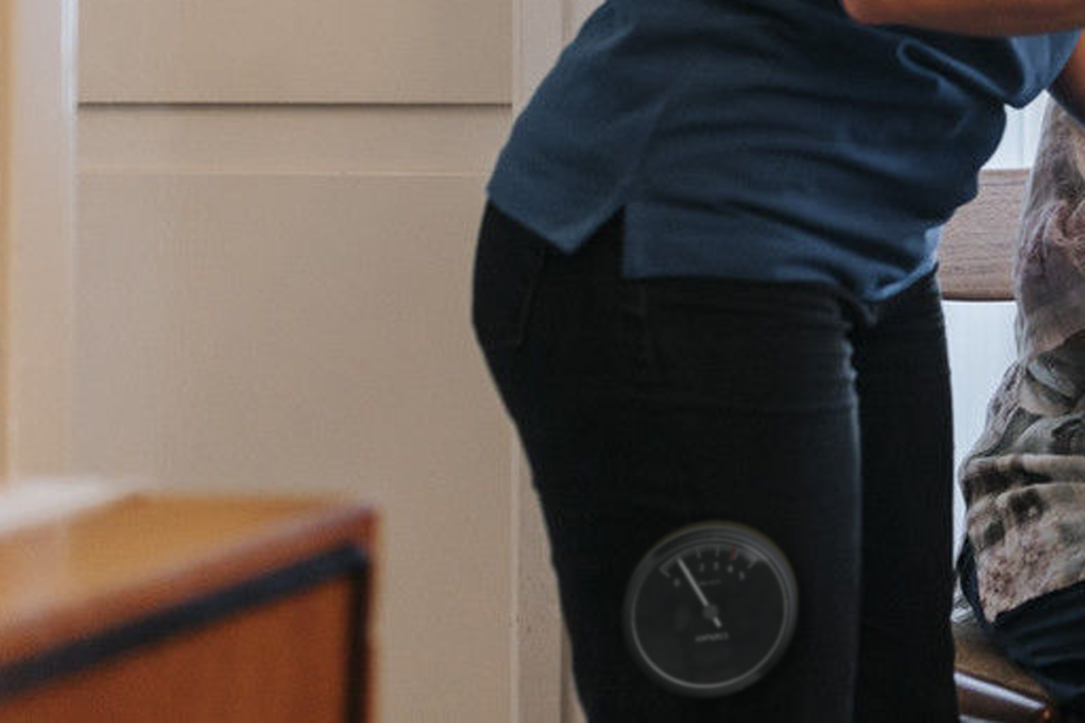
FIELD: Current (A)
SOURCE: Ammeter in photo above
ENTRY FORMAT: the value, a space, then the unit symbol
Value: 1 A
